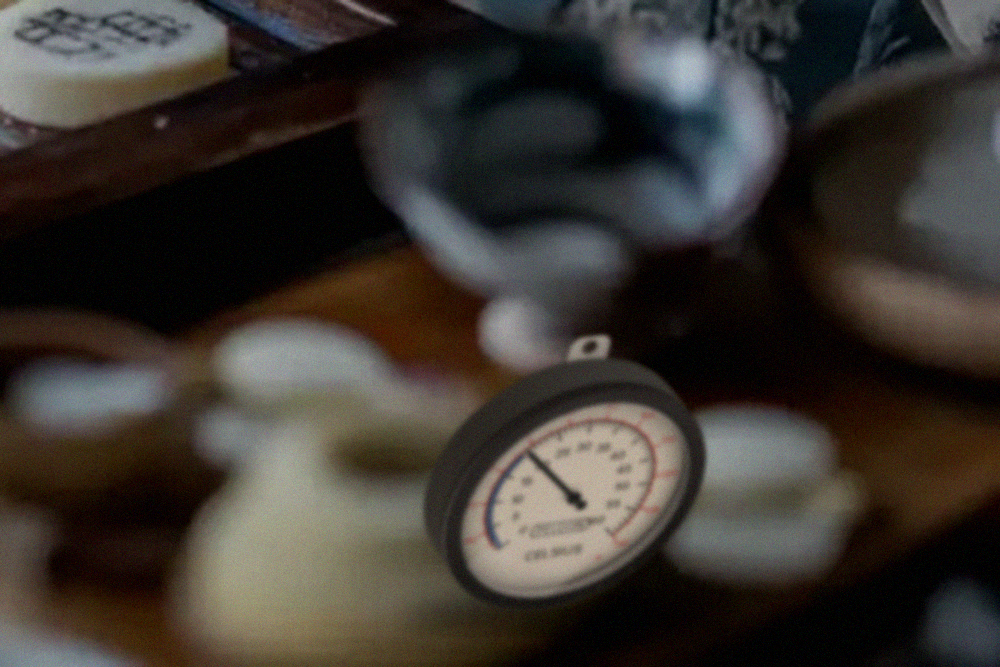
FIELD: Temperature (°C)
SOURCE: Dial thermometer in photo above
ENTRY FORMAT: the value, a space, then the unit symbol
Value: 20 °C
